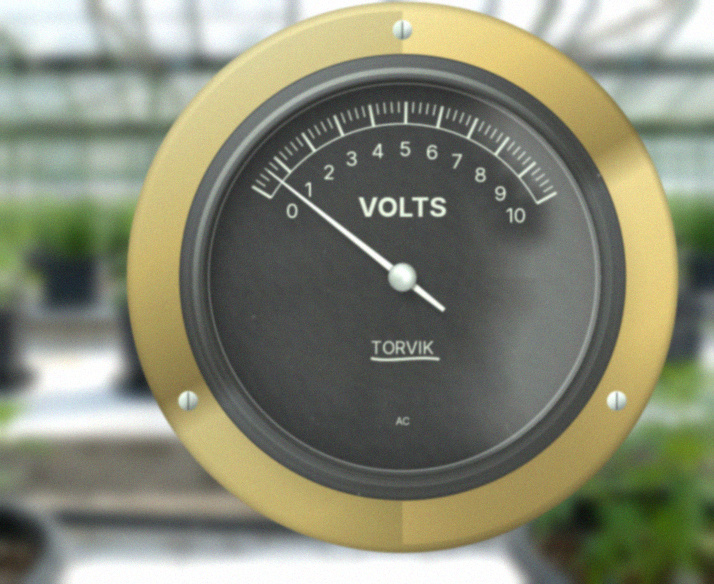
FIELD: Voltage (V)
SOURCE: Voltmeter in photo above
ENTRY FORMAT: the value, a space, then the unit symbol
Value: 0.6 V
